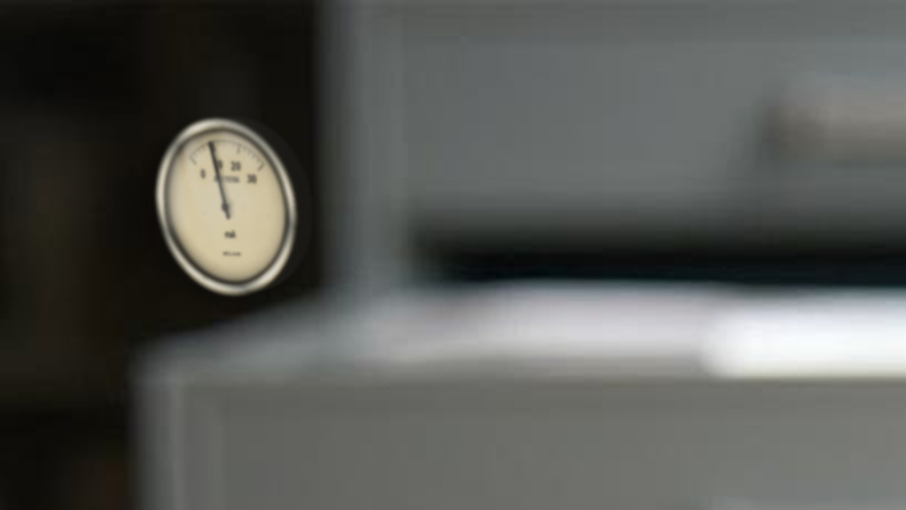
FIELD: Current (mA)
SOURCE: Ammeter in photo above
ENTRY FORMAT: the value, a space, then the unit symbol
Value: 10 mA
